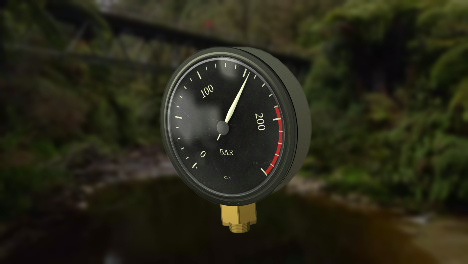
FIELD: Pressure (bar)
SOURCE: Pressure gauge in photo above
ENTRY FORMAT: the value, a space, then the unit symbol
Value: 155 bar
